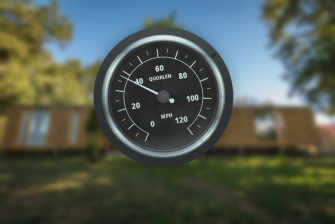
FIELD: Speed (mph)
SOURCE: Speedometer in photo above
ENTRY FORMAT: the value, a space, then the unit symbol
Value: 37.5 mph
